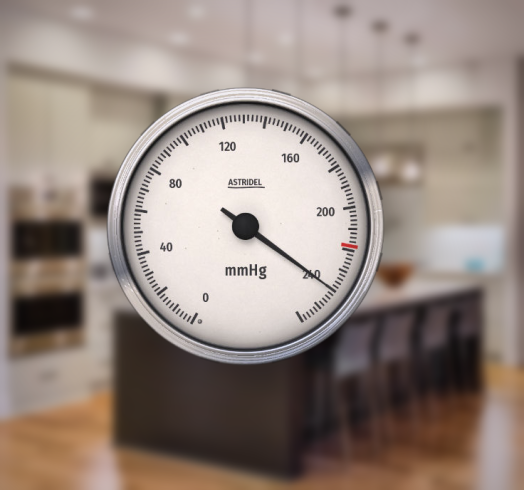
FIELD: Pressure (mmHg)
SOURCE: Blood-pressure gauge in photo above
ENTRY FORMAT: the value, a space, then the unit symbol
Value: 240 mmHg
